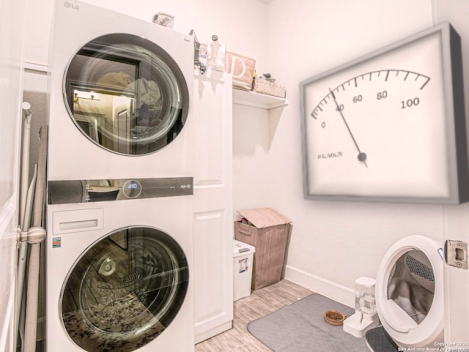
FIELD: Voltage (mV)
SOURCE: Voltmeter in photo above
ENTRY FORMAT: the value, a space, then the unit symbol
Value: 40 mV
